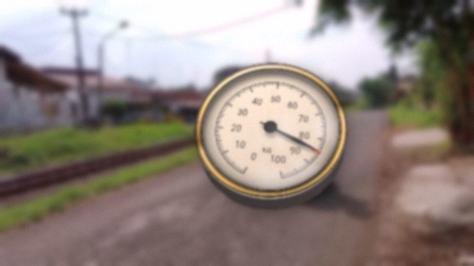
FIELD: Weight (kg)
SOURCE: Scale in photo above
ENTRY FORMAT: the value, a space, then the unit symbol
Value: 85 kg
